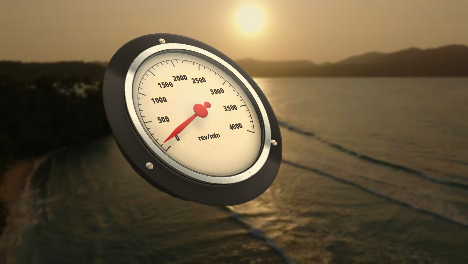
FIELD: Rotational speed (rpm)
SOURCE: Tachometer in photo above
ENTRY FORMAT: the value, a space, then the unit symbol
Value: 100 rpm
